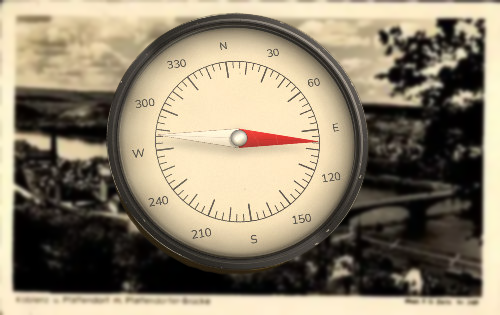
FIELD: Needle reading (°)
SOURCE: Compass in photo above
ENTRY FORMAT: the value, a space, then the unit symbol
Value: 100 °
